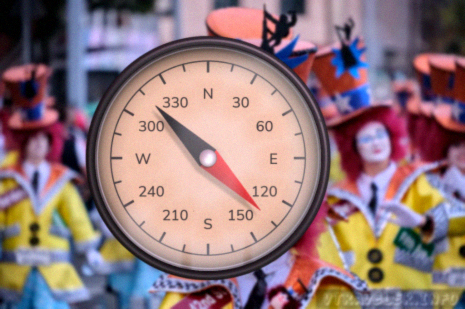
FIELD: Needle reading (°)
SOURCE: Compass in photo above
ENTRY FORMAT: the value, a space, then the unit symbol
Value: 135 °
